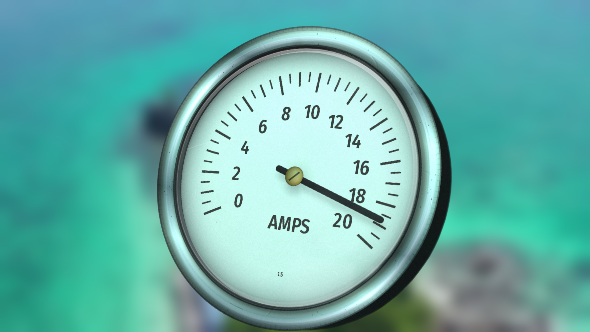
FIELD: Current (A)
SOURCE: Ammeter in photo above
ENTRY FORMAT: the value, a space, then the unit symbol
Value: 18.75 A
